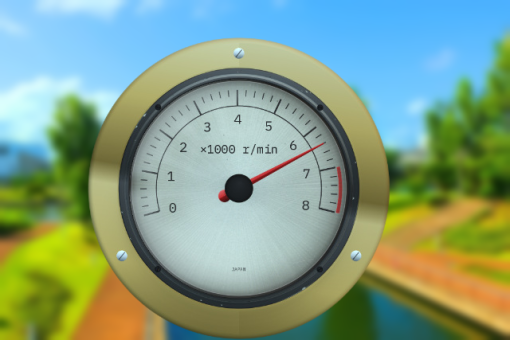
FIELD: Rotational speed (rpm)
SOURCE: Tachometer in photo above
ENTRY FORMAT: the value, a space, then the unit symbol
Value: 6400 rpm
